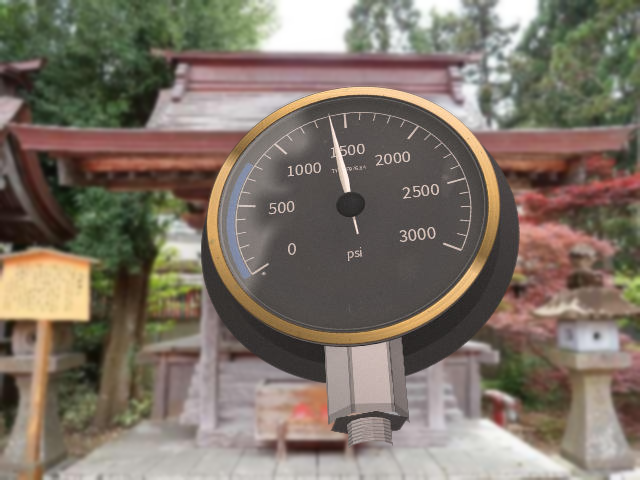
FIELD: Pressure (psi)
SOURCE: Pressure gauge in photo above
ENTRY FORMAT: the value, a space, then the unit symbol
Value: 1400 psi
